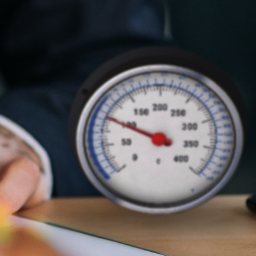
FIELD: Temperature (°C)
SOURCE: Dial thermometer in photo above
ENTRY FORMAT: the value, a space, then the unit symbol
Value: 100 °C
